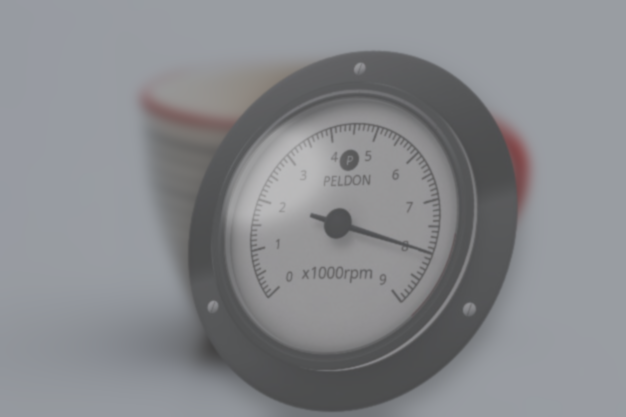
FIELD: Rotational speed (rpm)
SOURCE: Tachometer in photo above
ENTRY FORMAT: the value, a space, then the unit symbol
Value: 8000 rpm
